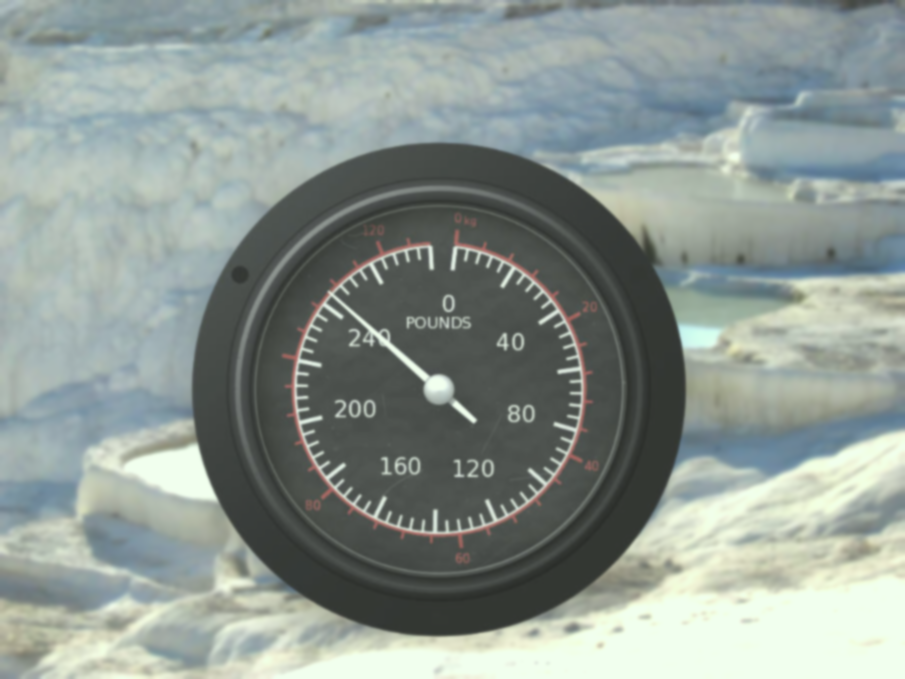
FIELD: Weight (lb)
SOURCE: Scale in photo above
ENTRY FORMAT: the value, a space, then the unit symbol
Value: 244 lb
